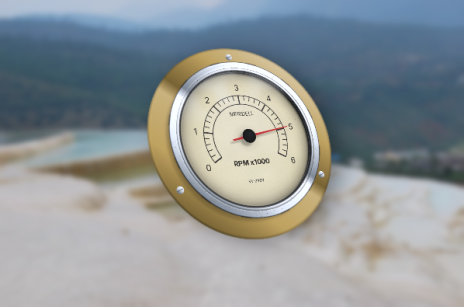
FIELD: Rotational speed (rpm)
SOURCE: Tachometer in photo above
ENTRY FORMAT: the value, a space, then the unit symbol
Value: 5000 rpm
